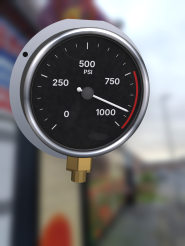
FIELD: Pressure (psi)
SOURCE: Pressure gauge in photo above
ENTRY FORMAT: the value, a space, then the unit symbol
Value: 925 psi
